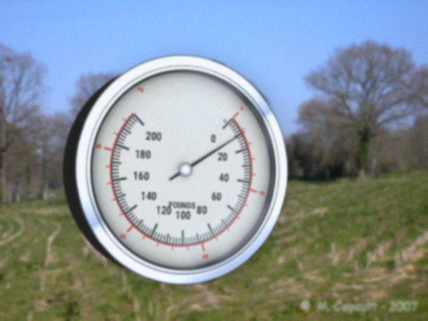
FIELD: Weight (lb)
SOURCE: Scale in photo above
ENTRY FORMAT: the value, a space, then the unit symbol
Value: 10 lb
